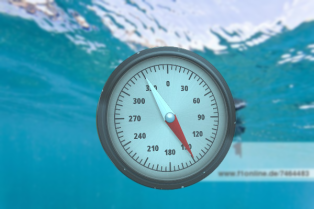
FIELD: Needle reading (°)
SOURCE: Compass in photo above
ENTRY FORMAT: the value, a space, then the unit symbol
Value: 150 °
